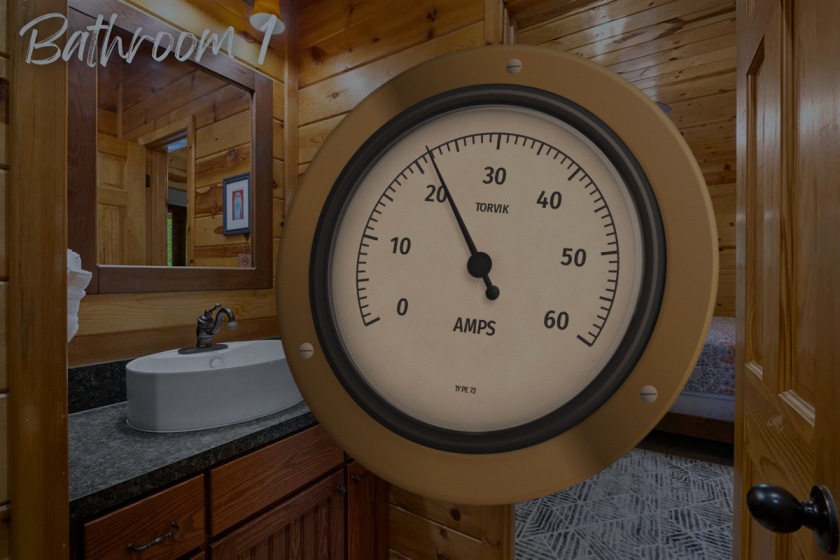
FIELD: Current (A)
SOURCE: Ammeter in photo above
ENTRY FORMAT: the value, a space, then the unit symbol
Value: 22 A
